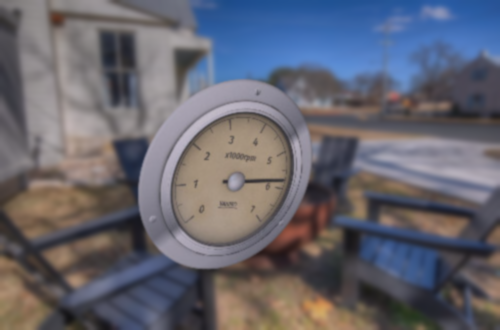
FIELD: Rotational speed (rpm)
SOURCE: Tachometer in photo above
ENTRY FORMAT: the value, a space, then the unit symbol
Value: 5750 rpm
